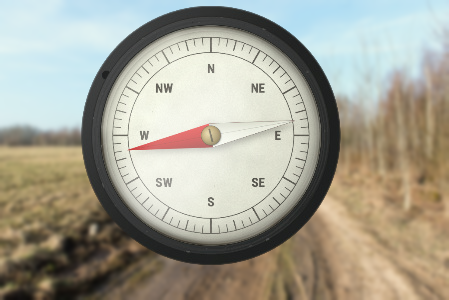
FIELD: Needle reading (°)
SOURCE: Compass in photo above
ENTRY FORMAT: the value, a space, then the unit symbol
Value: 260 °
